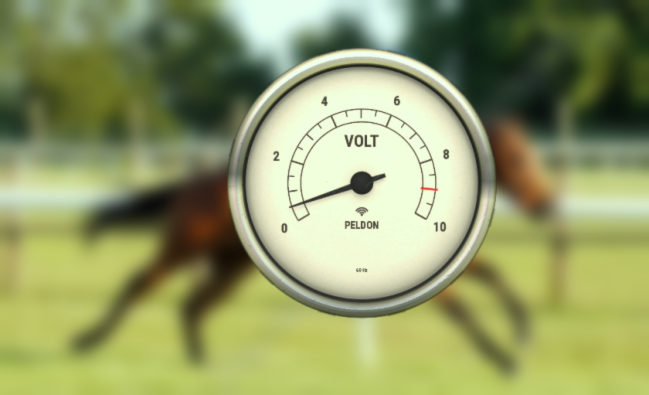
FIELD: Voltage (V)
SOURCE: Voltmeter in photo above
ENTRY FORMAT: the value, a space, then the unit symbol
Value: 0.5 V
